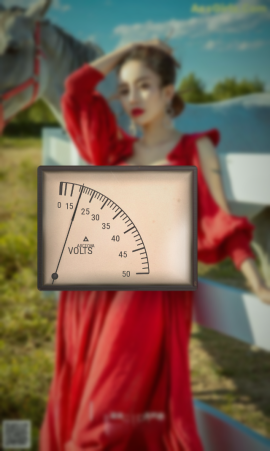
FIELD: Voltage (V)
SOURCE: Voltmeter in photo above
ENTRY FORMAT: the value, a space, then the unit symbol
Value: 20 V
